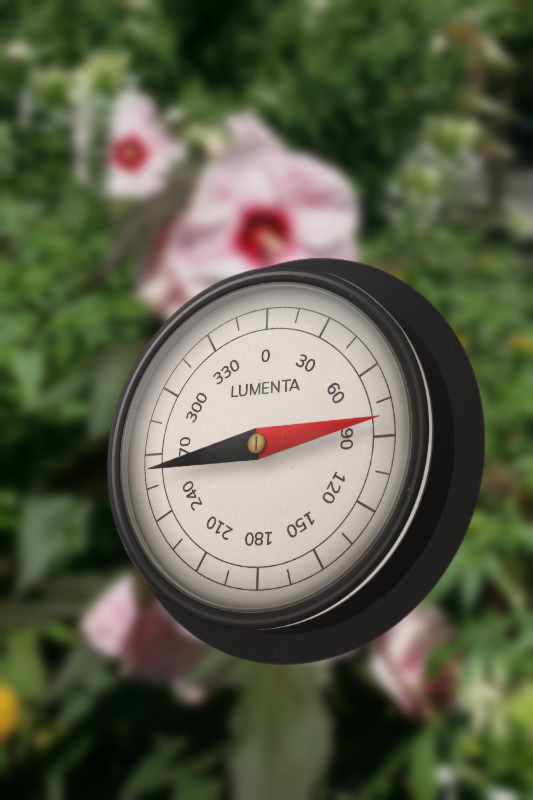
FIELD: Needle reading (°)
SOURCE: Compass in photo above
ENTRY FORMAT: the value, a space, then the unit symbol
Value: 82.5 °
